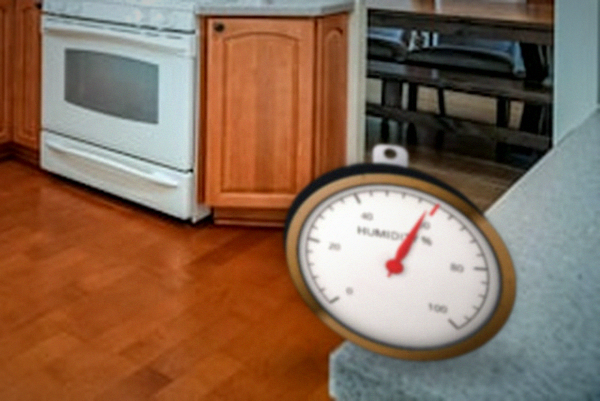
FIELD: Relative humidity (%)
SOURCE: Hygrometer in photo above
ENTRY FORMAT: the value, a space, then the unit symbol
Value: 58 %
